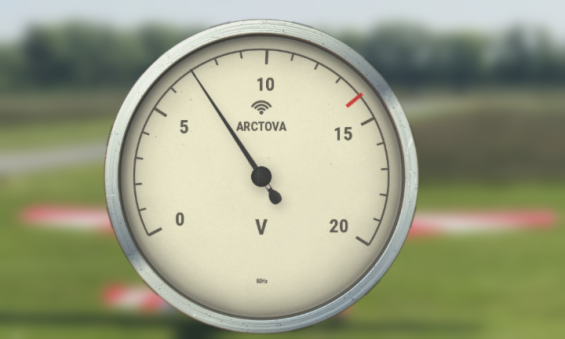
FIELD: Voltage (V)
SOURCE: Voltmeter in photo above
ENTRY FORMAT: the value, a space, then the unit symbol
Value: 7 V
